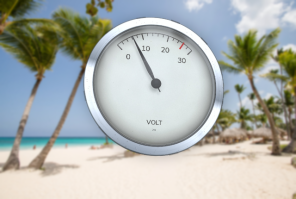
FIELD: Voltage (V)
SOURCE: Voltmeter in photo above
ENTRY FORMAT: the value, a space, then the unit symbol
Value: 6 V
